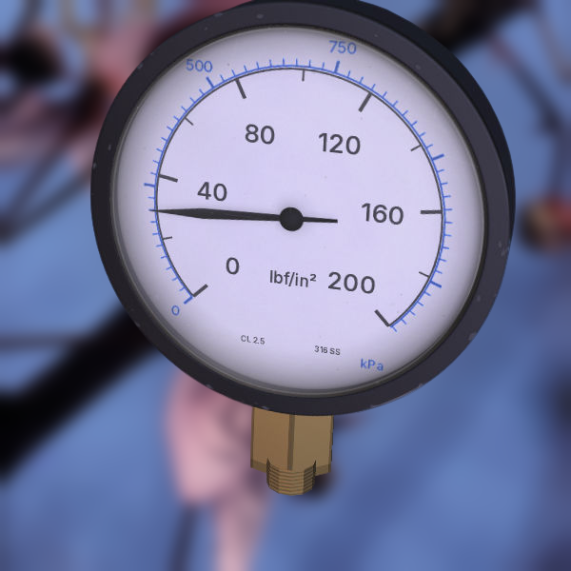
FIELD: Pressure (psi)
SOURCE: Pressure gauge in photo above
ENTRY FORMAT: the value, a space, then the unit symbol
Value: 30 psi
